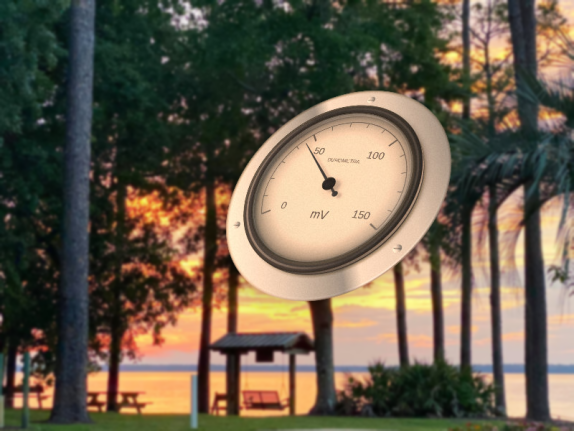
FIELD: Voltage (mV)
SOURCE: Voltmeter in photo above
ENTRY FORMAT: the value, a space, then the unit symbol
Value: 45 mV
